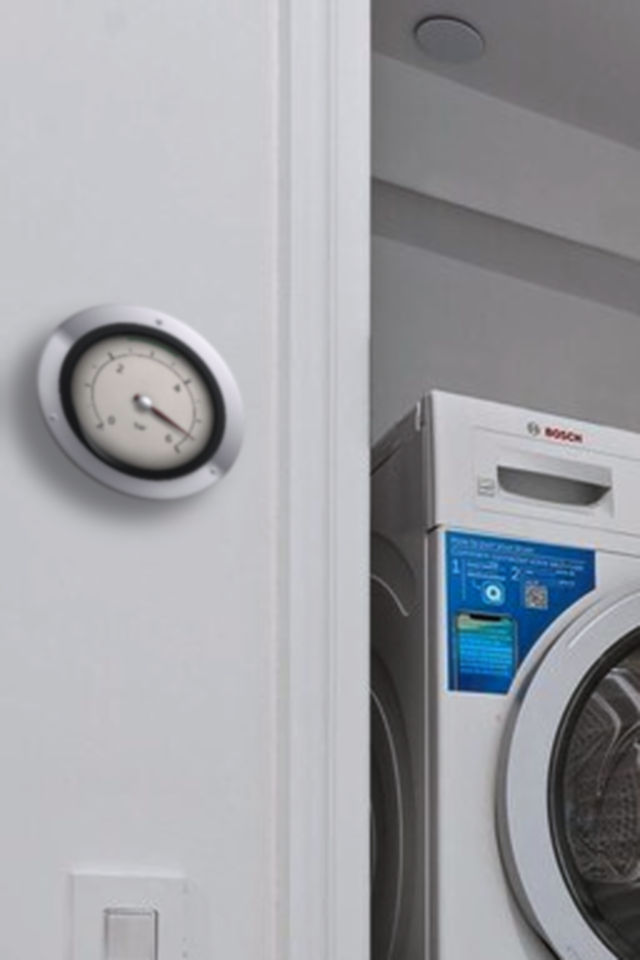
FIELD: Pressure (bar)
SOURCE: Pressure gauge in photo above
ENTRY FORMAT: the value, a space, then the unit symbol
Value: 5.5 bar
